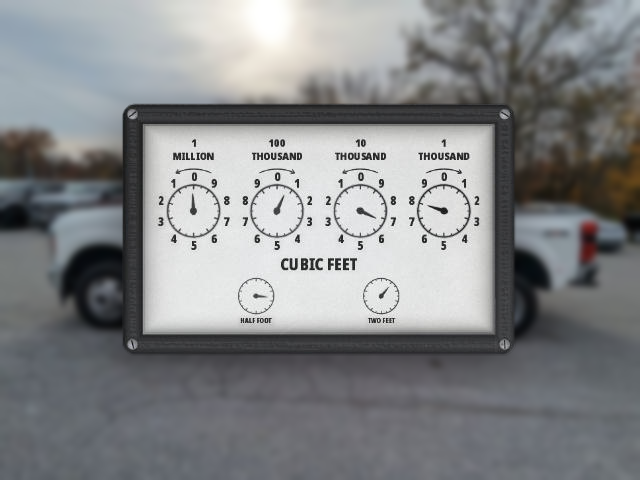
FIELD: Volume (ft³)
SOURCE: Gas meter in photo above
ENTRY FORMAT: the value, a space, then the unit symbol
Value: 6800 ft³
